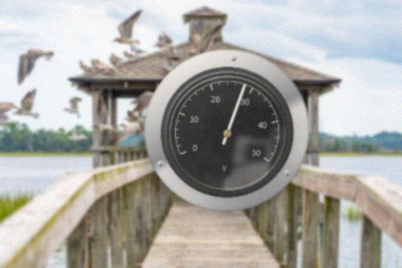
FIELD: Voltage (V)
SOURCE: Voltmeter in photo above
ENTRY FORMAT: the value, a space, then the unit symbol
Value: 28 V
